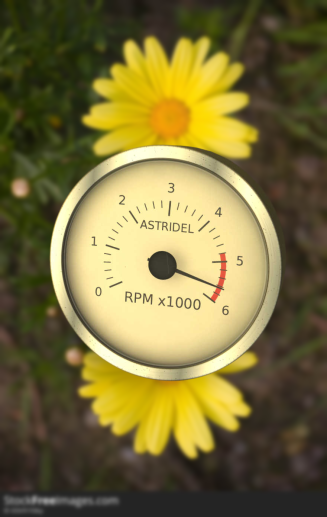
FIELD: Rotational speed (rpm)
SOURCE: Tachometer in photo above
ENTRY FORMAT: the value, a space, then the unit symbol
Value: 5600 rpm
